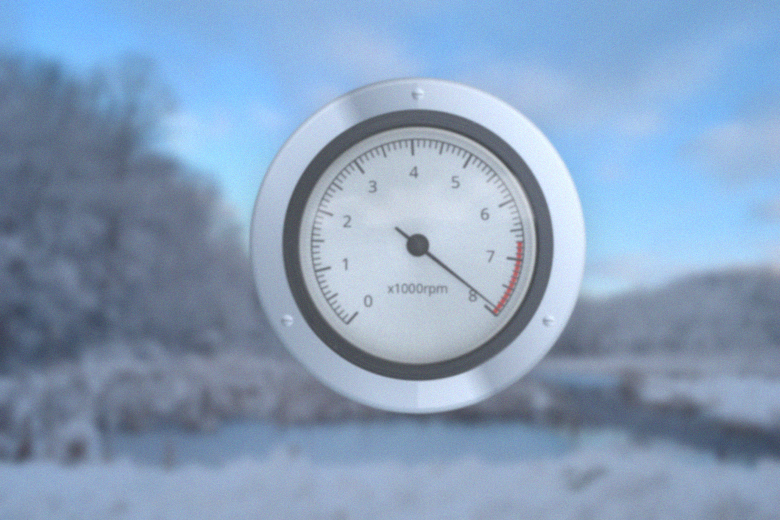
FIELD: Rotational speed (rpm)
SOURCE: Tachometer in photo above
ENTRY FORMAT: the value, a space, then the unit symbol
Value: 7900 rpm
